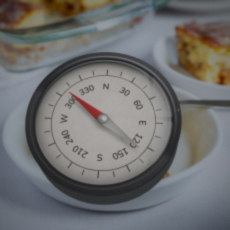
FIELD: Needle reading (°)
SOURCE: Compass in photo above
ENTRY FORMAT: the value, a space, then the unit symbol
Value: 307.5 °
